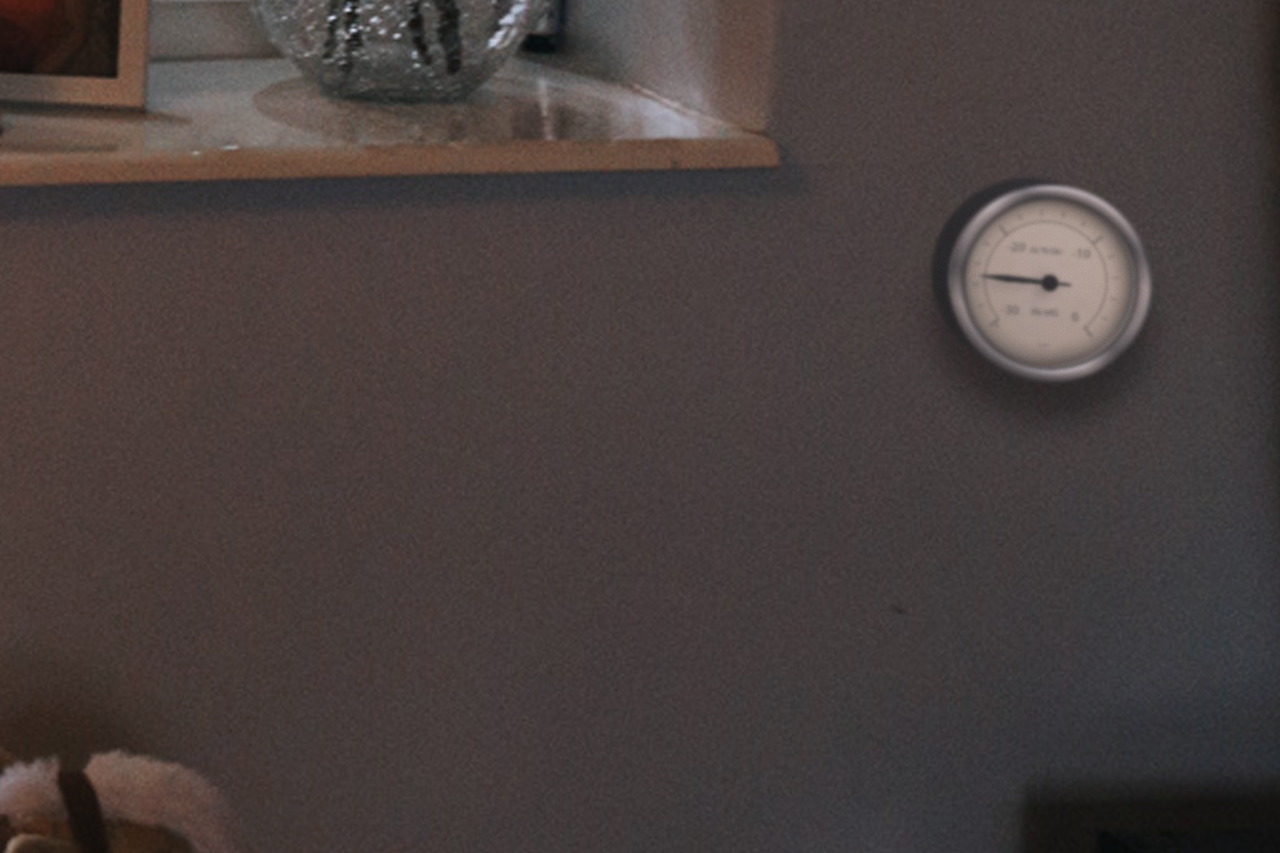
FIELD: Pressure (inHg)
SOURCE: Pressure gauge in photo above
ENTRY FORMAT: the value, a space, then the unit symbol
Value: -25 inHg
